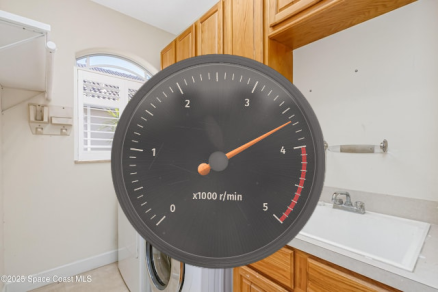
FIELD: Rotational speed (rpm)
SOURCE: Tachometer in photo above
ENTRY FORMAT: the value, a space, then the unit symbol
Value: 3650 rpm
